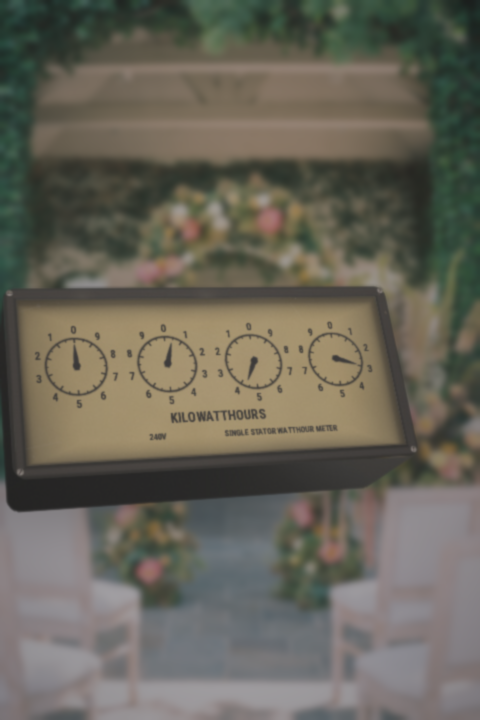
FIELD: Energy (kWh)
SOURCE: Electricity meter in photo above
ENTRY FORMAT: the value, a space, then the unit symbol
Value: 43 kWh
